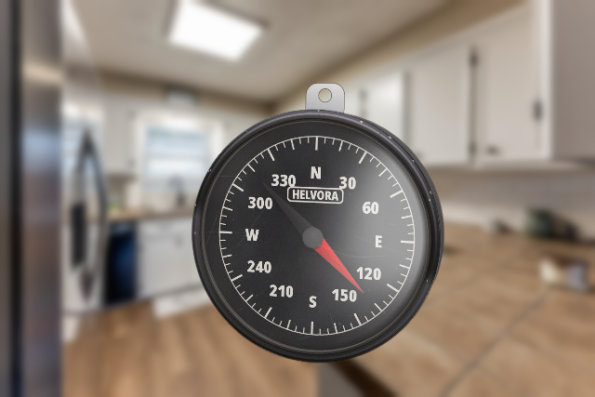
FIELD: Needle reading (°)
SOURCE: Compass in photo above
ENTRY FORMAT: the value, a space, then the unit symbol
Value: 135 °
